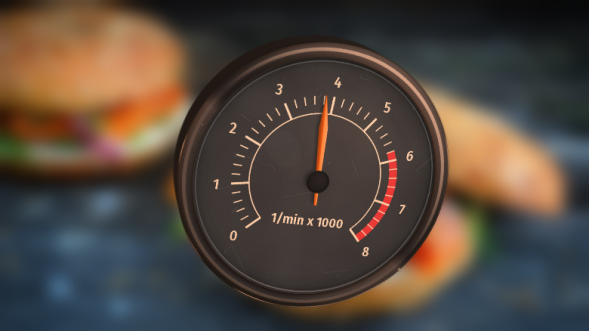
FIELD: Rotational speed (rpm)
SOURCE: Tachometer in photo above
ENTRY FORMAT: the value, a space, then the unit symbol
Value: 3800 rpm
